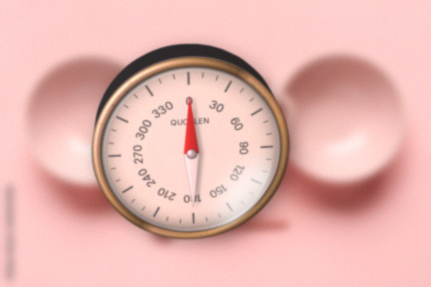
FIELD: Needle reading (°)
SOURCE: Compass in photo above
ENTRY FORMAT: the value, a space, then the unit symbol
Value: 0 °
